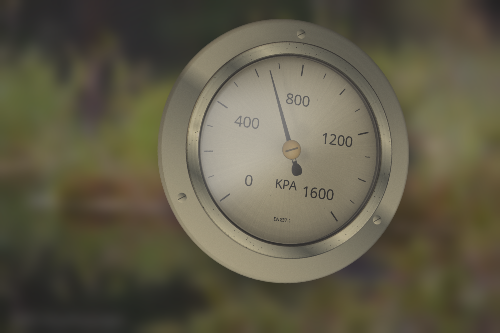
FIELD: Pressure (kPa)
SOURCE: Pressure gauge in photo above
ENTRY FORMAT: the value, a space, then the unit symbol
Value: 650 kPa
